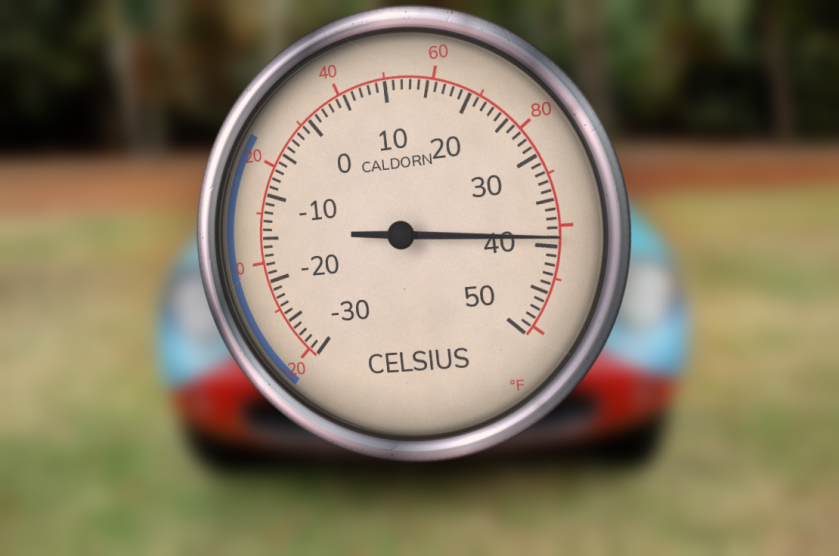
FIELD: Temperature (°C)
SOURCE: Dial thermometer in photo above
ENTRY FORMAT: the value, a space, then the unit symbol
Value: 39 °C
